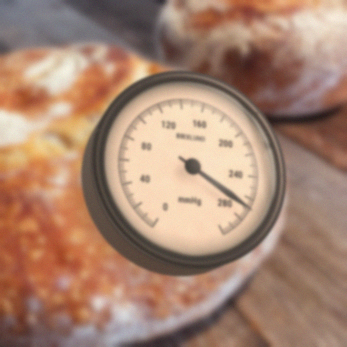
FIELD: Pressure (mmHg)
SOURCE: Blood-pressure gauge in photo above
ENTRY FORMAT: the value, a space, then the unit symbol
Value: 270 mmHg
